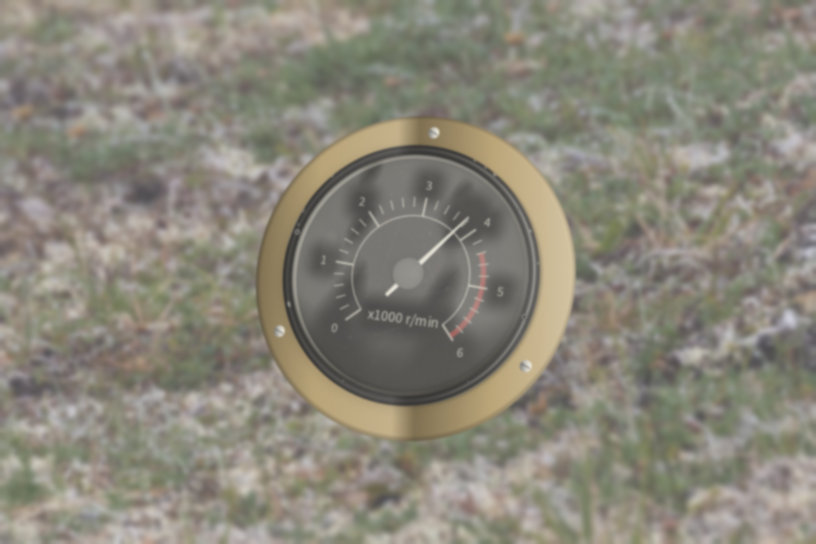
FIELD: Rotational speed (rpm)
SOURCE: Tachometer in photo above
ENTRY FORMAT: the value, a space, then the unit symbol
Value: 3800 rpm
